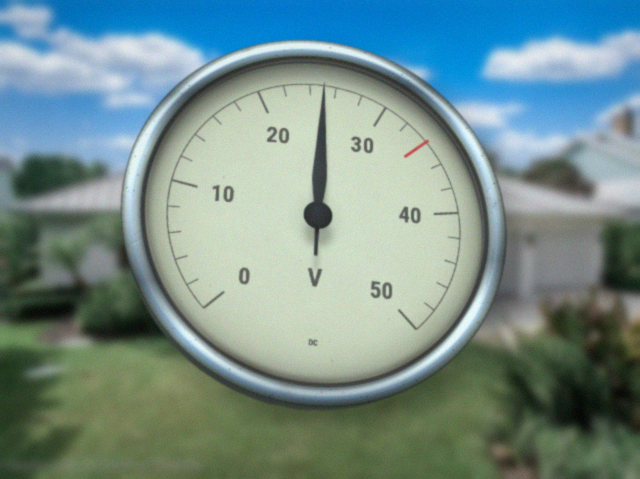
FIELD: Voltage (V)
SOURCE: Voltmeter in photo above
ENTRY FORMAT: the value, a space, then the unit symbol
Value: 25 V
